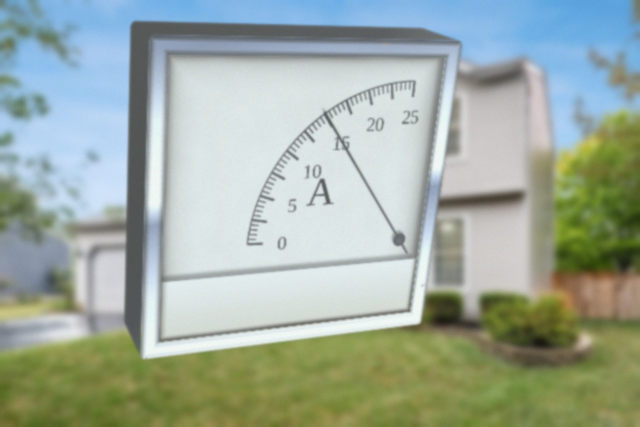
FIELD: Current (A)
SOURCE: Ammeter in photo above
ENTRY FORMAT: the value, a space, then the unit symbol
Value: 15 A
